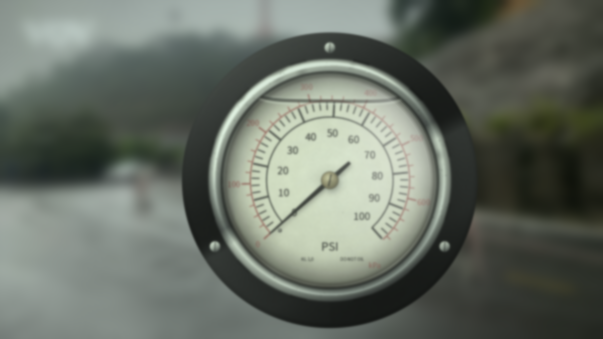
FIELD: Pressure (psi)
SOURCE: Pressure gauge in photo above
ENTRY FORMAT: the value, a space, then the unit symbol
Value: 0 psi
